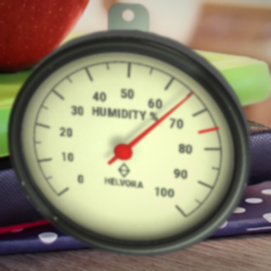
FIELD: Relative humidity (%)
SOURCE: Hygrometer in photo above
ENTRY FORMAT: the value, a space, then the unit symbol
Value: 65 %
